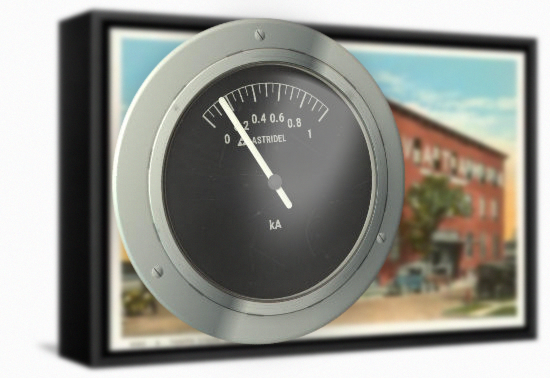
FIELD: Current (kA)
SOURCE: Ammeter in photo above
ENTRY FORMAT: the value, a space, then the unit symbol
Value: 0.15 kA
